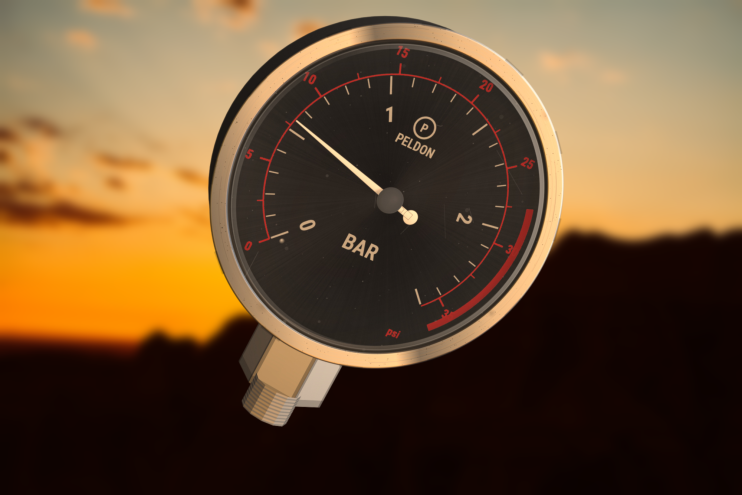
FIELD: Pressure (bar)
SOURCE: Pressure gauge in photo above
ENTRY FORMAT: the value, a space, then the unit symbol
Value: 0.55 bar
